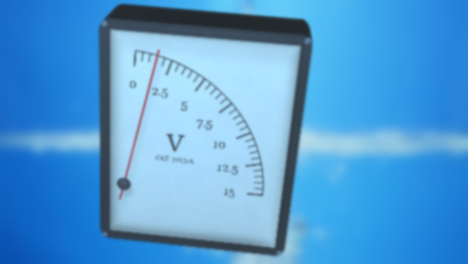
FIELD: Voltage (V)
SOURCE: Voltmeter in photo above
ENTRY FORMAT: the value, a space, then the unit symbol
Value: 1.5 V
